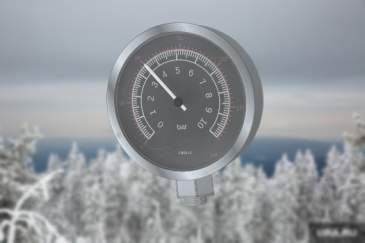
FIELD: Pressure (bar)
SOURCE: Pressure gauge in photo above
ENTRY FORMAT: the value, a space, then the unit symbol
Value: 3.5 bar
